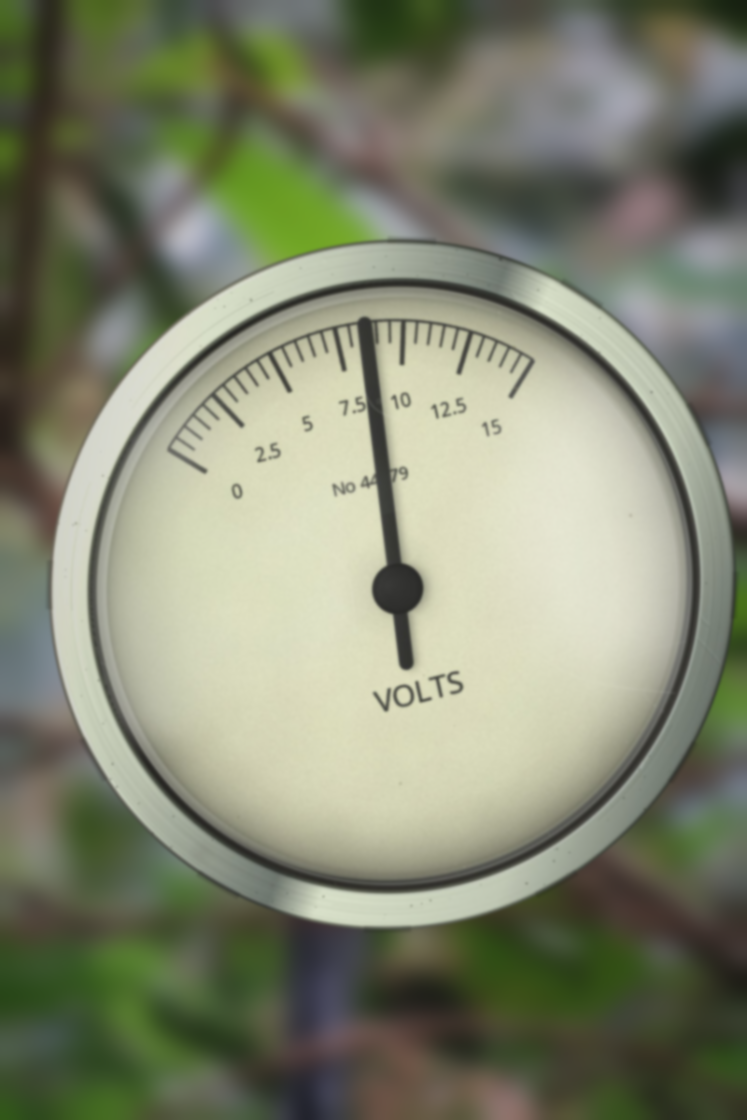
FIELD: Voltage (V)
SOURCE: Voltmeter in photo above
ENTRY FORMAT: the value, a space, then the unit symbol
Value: 8.5 V
